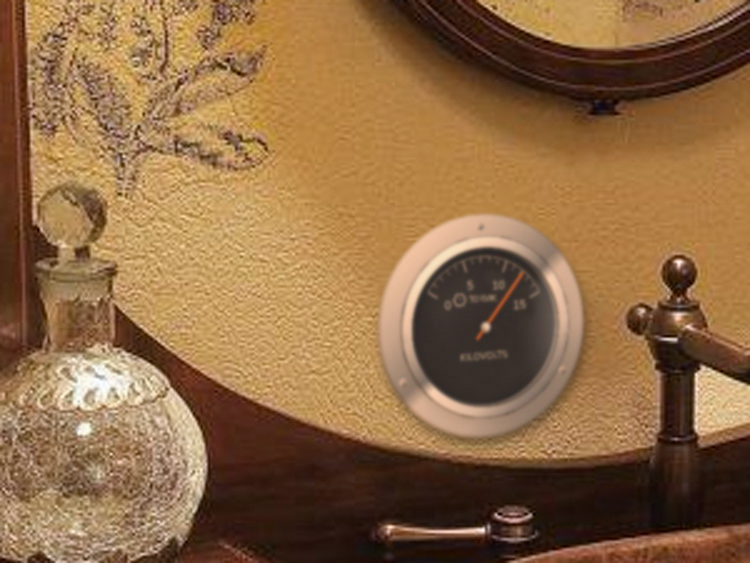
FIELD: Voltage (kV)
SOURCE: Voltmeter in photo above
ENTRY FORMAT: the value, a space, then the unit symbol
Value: 12 kV
